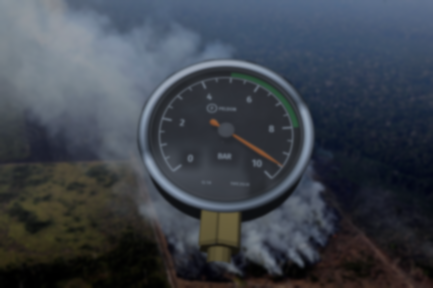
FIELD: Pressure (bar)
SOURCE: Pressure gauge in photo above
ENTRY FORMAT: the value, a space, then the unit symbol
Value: 9.5 bar
